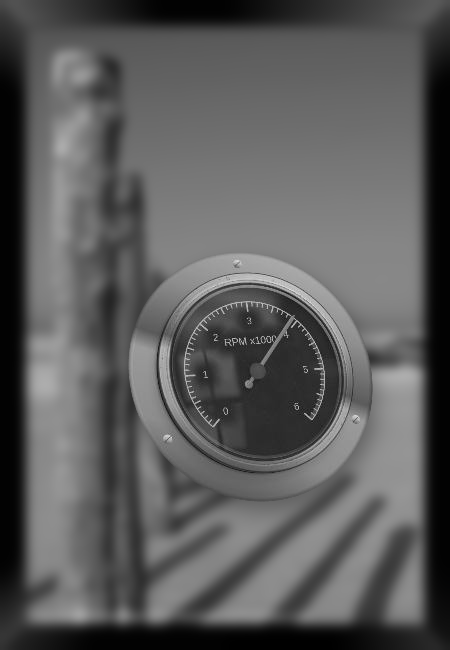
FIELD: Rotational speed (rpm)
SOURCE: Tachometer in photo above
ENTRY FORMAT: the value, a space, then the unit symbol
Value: 3900 rpm
